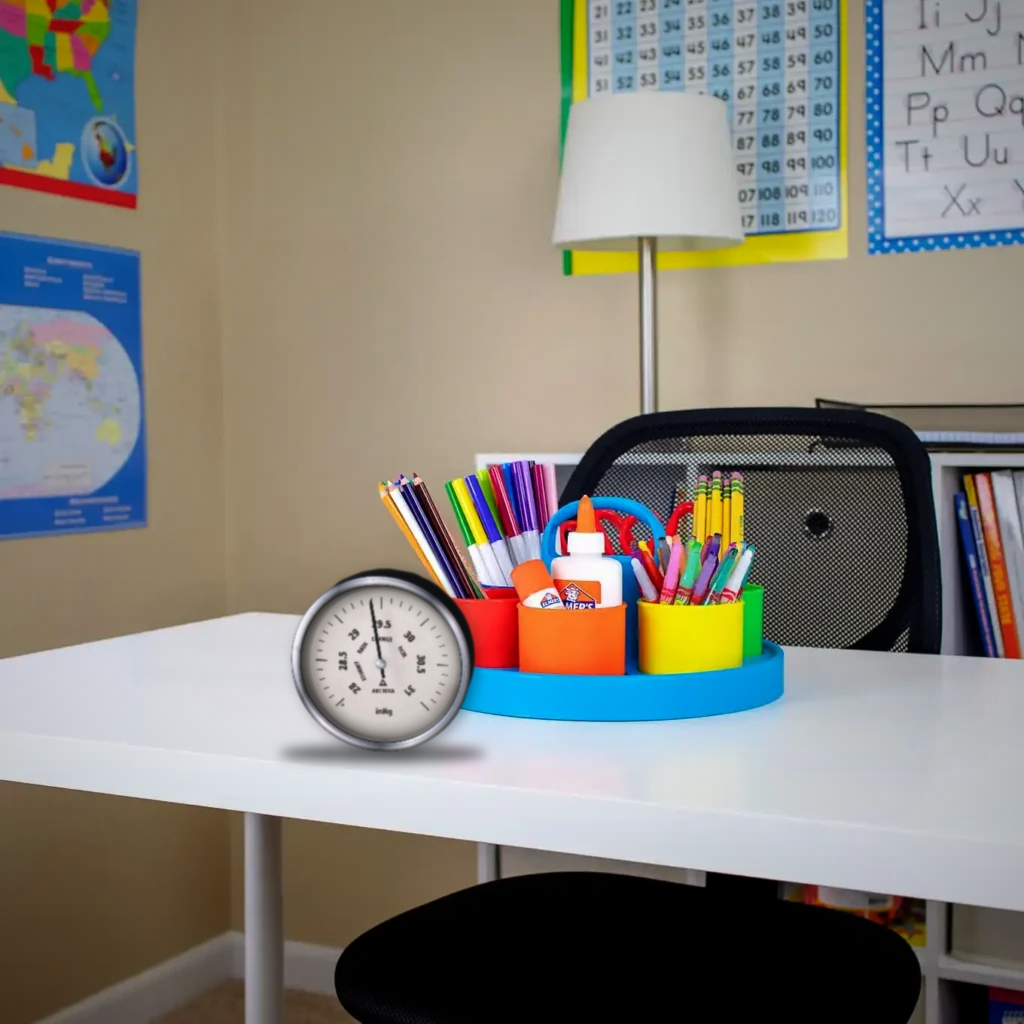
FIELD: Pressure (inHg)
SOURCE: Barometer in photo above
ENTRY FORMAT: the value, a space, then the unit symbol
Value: 29.4 inHg
